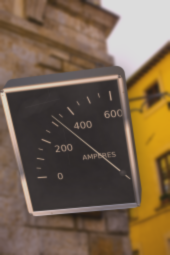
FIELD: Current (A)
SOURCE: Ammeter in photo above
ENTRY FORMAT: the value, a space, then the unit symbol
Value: 325 A
